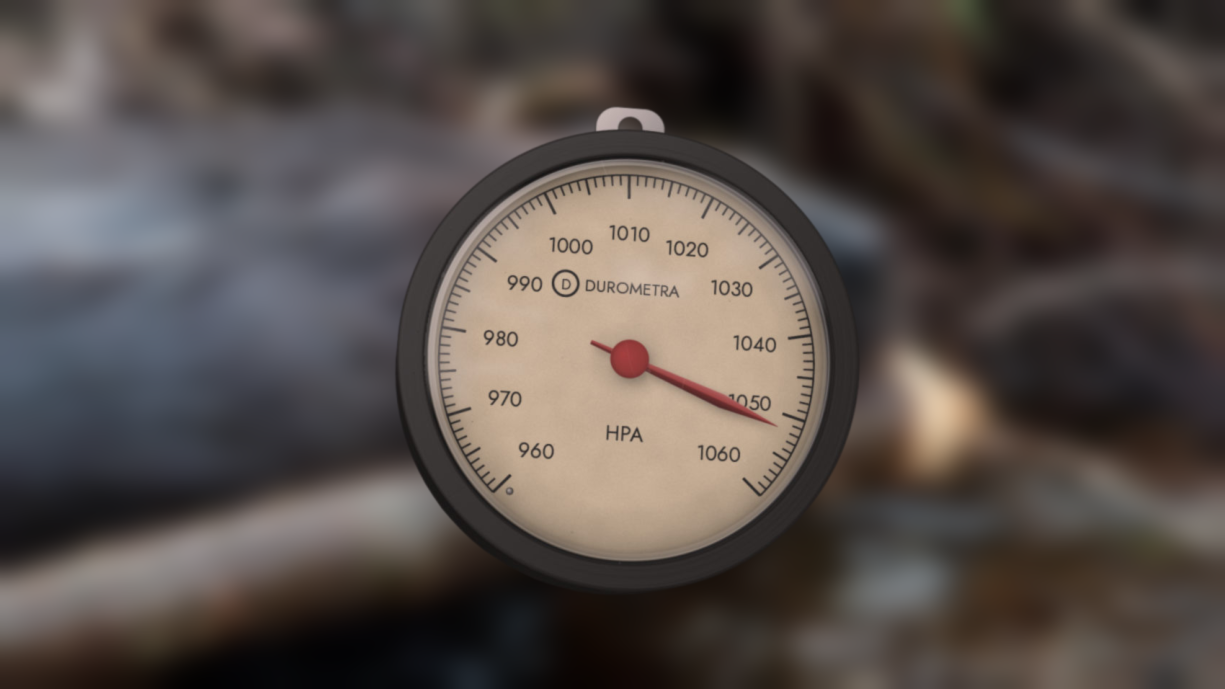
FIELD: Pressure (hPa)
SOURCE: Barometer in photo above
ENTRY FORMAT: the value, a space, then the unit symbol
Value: 1052 hPa
